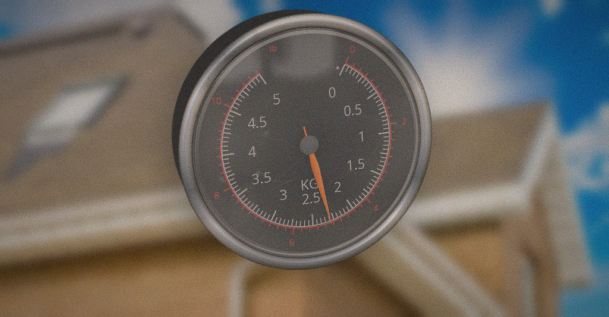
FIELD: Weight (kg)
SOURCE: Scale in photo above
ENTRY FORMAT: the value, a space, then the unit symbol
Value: 2.3 kg
